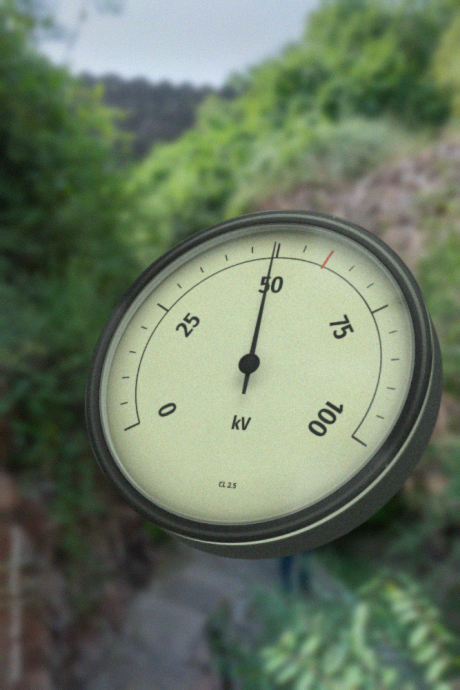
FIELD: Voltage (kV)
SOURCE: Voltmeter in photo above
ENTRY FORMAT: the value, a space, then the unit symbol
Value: 50 kV
